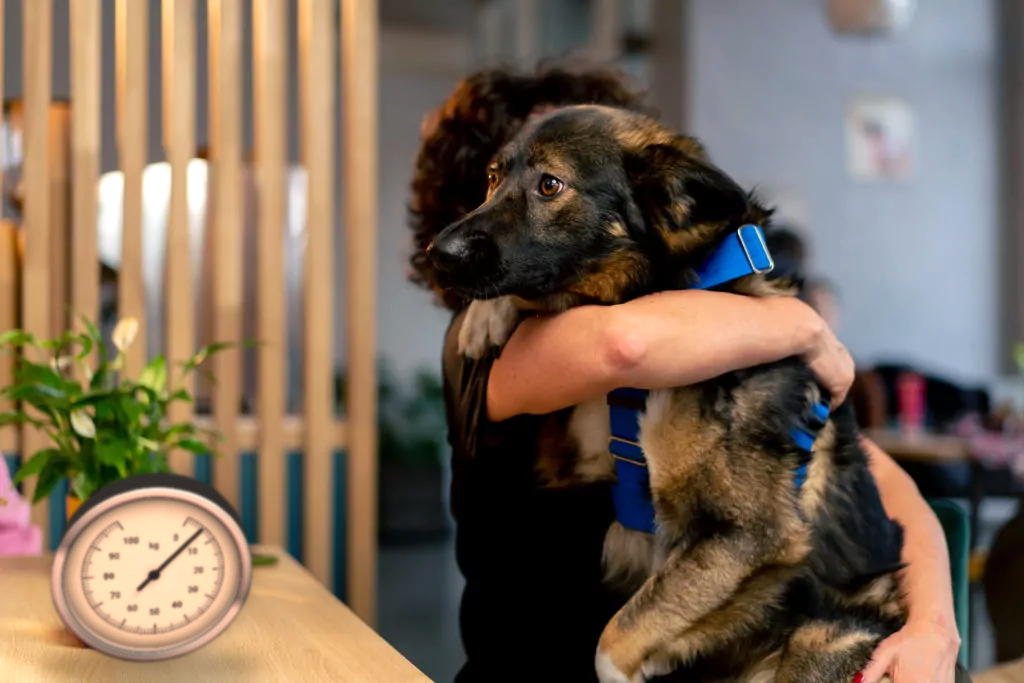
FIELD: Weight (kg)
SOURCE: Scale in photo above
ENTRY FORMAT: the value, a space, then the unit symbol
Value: 5 kg
